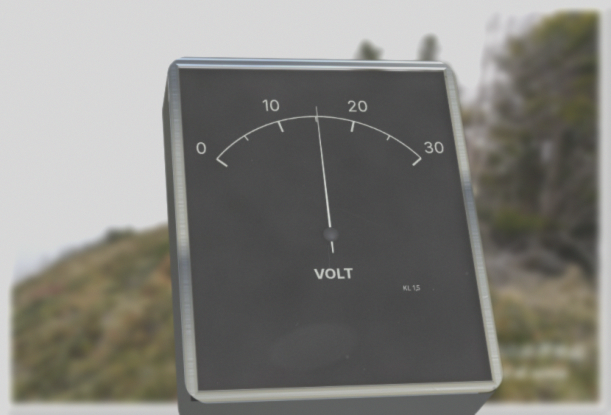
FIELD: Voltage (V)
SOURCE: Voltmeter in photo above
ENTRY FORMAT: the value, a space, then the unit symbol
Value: 15 V
